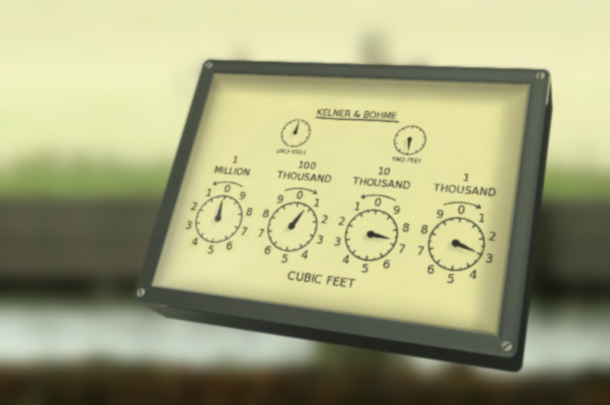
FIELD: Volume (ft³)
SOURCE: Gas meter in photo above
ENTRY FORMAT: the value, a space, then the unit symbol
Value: 7300 ft³
